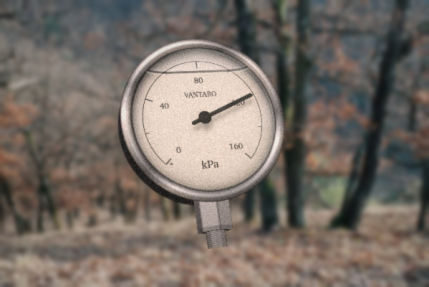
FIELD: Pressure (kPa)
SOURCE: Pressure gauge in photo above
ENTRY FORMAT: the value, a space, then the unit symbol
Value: 120 kPa
